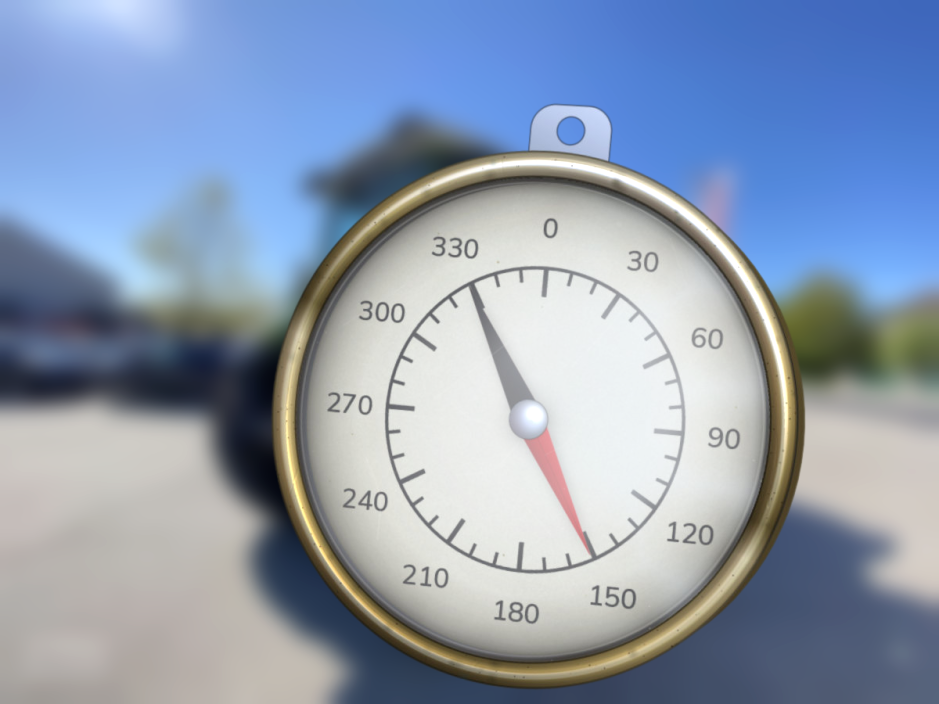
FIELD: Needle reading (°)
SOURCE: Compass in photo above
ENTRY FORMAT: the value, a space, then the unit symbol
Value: 150 °
